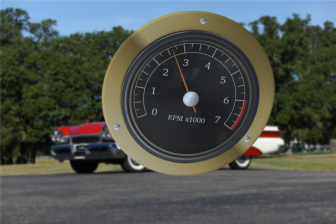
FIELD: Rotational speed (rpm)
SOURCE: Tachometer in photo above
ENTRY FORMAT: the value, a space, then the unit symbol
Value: 2625 rpm
